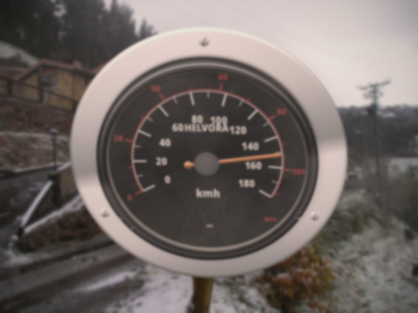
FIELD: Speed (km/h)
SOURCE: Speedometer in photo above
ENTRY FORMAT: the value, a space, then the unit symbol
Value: 150 km/h
